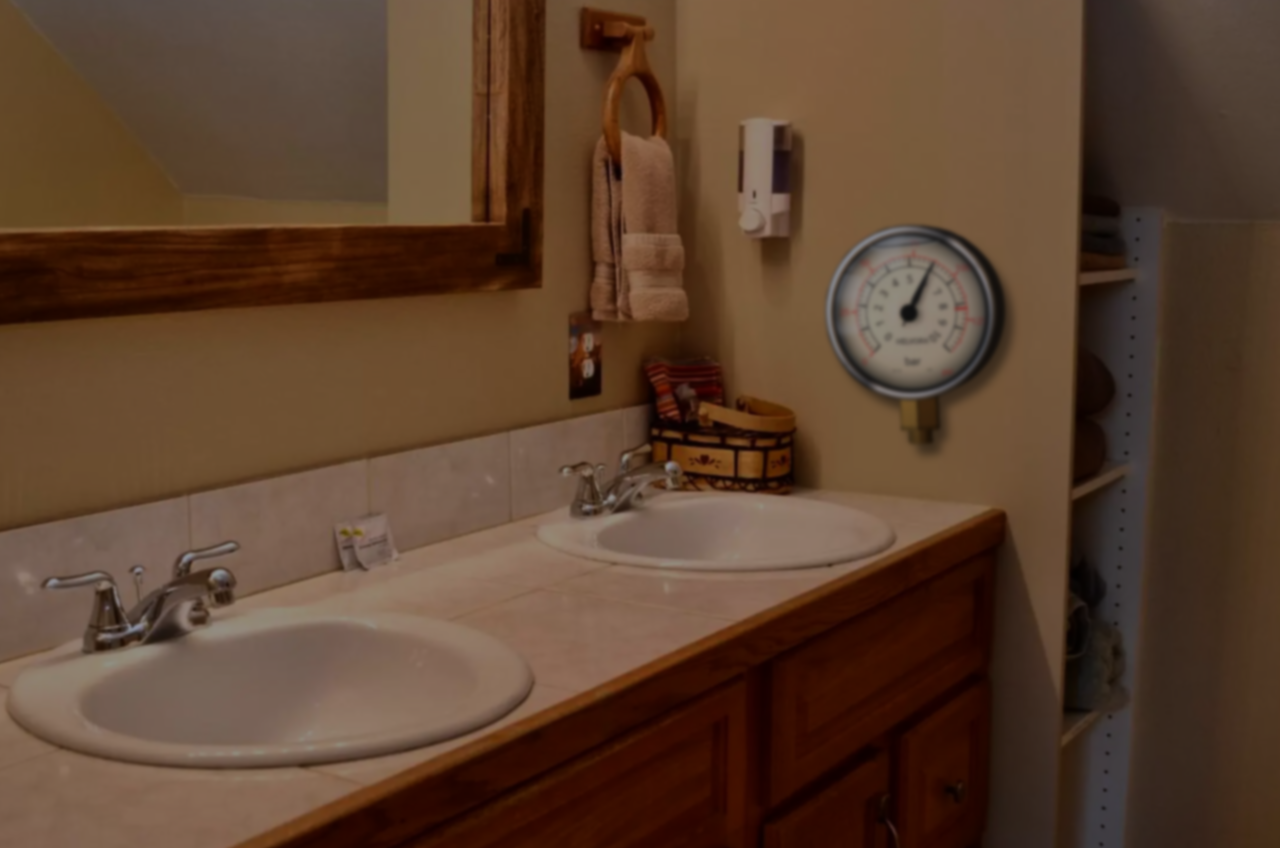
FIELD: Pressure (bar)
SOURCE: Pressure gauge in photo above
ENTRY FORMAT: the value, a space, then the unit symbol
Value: 6 bar
